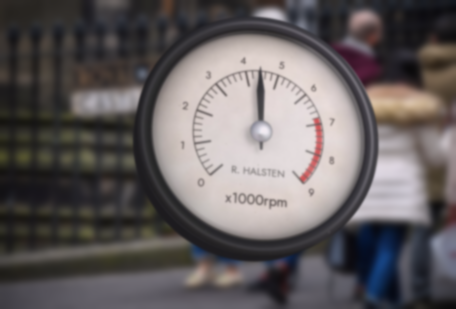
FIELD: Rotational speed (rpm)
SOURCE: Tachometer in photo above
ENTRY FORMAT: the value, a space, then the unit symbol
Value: 4400 rpm
